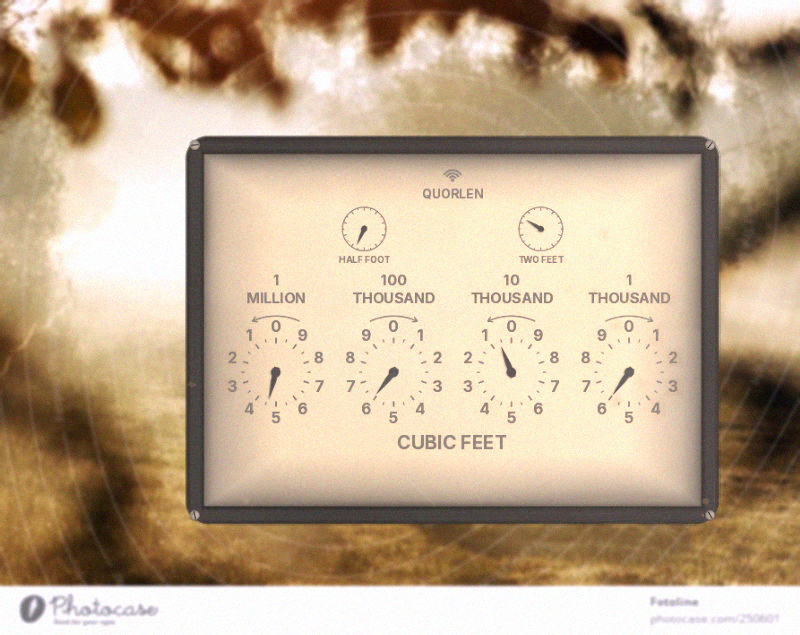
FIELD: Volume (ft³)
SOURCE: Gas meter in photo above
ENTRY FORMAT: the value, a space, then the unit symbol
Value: 460600 ft³
